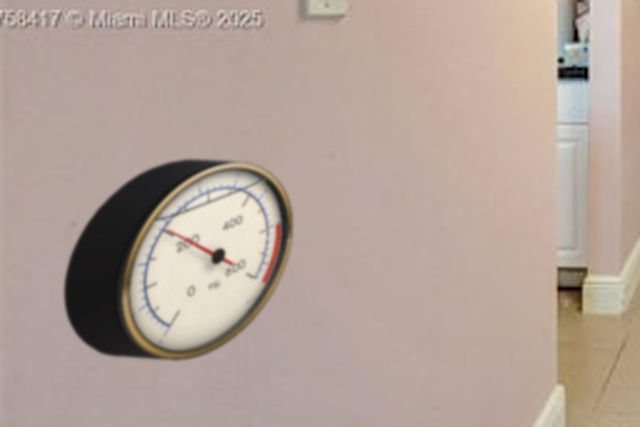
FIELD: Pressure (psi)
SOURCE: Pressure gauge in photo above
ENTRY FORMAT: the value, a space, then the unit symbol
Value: 200 psi
